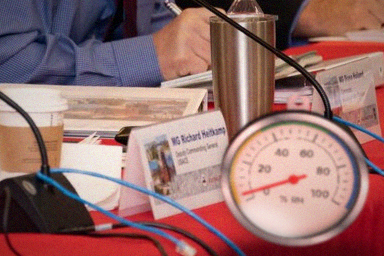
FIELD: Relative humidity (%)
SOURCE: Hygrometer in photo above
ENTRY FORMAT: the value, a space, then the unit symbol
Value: 4 %
